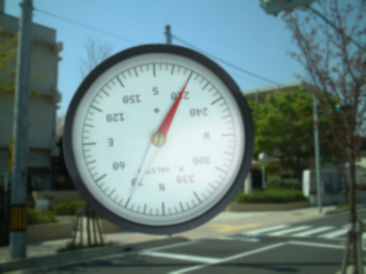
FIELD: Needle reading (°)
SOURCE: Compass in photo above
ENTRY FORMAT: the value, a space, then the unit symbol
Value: 210 °
